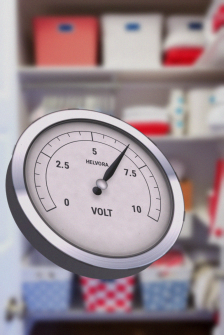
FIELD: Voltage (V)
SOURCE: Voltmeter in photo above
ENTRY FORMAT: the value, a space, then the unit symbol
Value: 6.5 V
